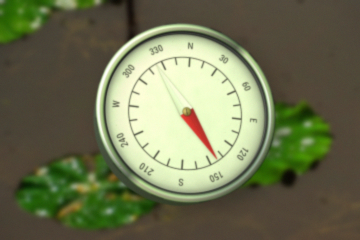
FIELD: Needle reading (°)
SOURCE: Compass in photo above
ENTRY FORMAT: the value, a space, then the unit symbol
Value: 142.5 °
